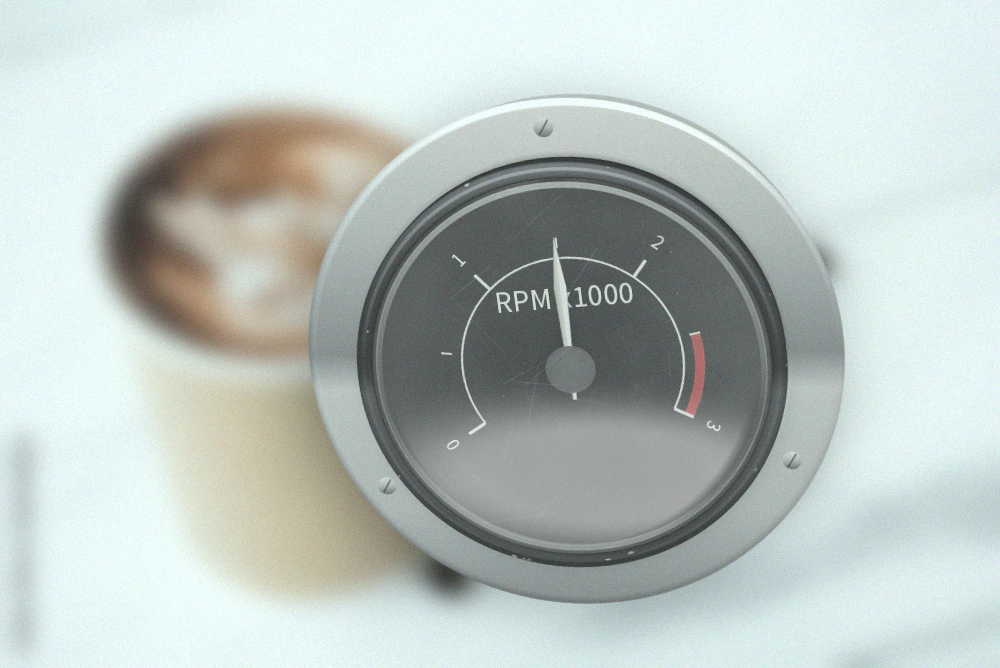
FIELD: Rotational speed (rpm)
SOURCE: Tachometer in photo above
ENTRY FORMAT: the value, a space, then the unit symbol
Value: 1500 rpm
